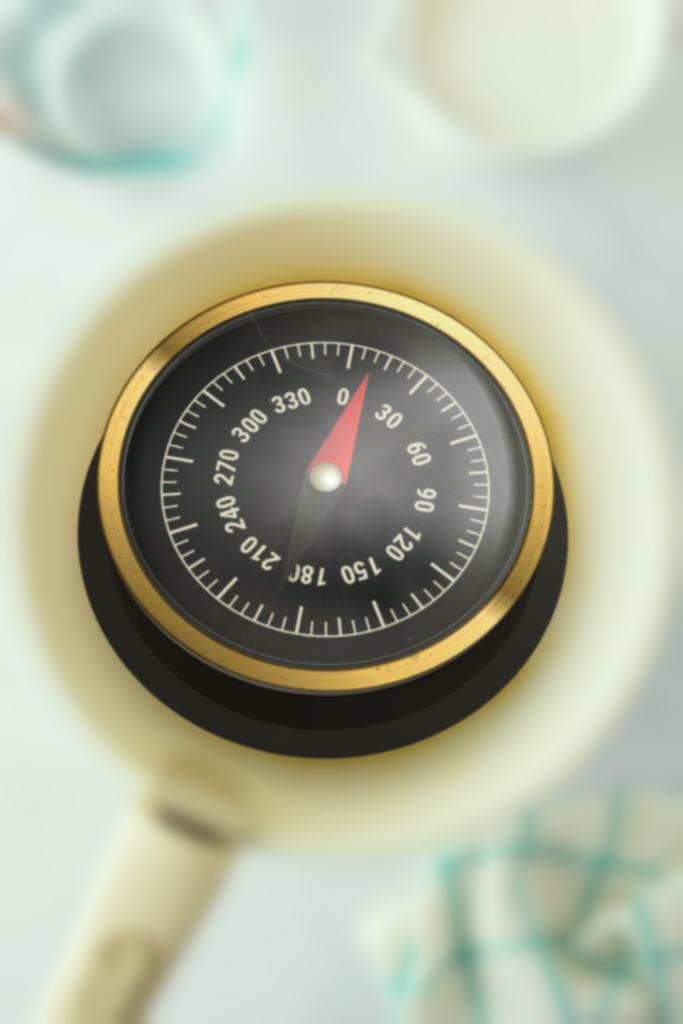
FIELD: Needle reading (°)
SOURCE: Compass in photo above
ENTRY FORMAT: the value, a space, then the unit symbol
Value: 10 °
